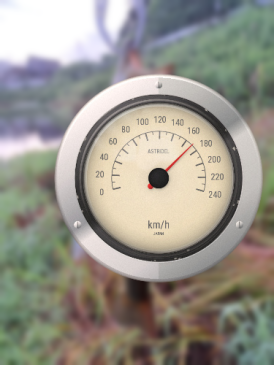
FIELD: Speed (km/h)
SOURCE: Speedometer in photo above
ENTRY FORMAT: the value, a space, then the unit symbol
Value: 170 km/h
